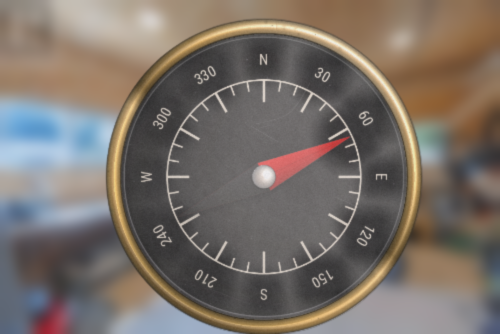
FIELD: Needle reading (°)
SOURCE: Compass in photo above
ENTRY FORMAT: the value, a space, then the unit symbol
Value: 65 °
